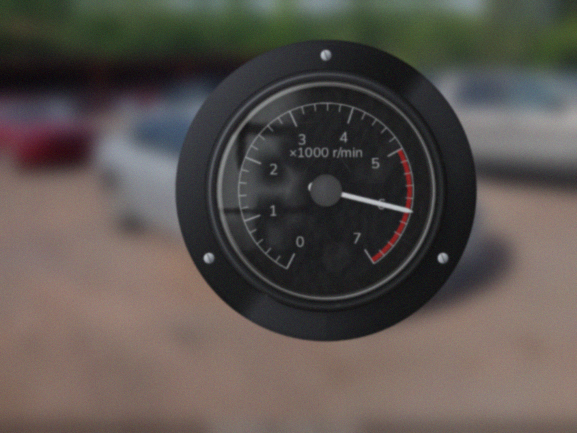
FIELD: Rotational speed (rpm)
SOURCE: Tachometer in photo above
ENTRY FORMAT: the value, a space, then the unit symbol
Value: 6000 rpm
